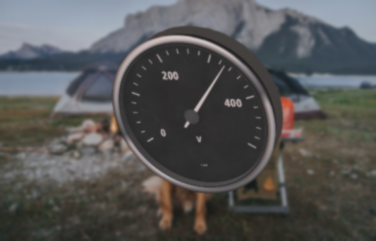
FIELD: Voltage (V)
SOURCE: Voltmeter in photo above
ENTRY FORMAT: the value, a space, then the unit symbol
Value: 330 V
